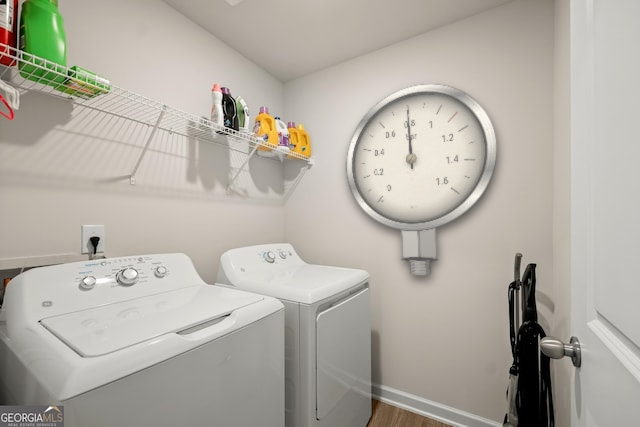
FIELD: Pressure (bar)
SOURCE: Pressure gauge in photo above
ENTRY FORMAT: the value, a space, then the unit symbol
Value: 0.8 bar
